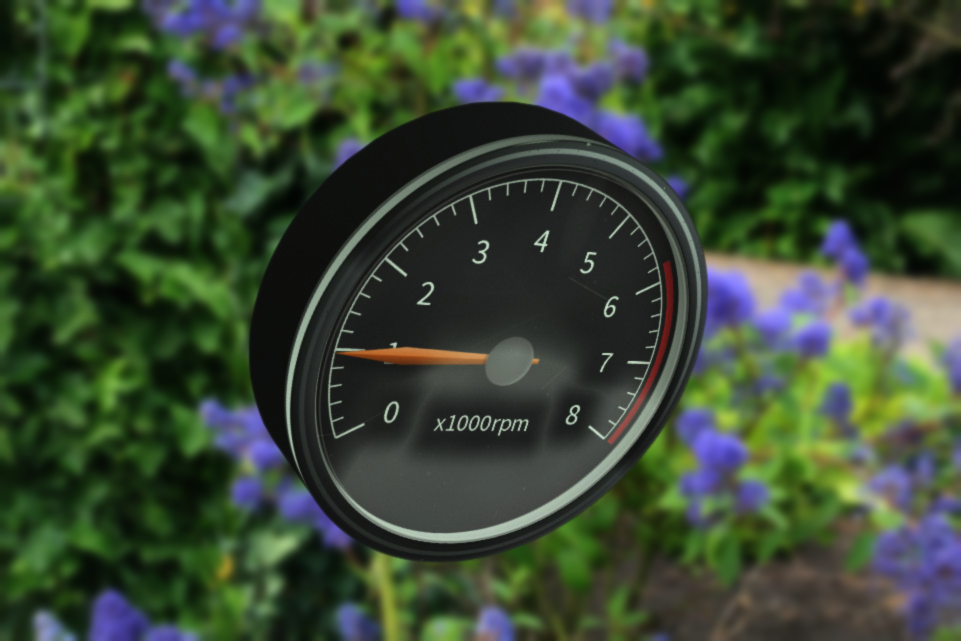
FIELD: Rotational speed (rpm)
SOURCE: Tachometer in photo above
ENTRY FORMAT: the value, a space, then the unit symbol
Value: 1000 rpm
